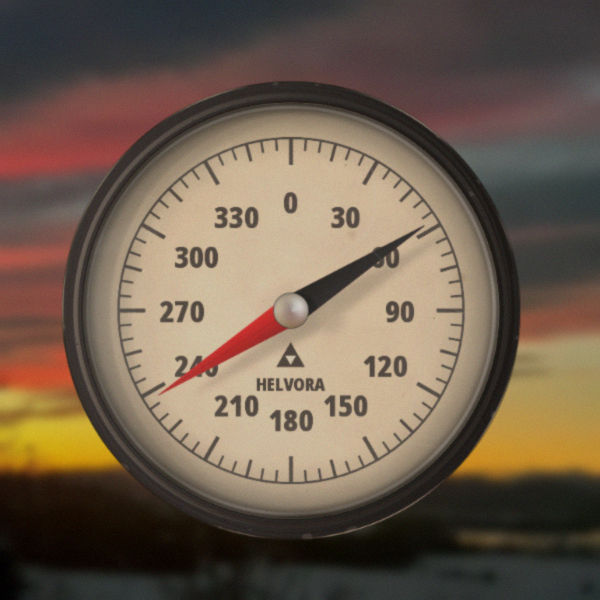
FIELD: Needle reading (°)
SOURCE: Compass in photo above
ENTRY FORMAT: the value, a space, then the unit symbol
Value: 237.5 °
